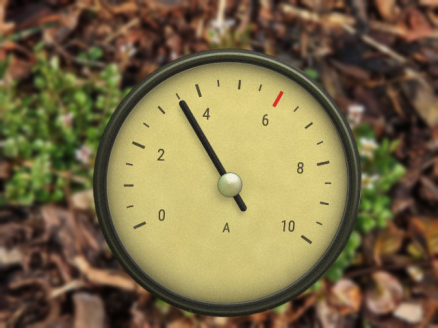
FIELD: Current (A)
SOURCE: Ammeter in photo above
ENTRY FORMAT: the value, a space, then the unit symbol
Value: 3.5 A
